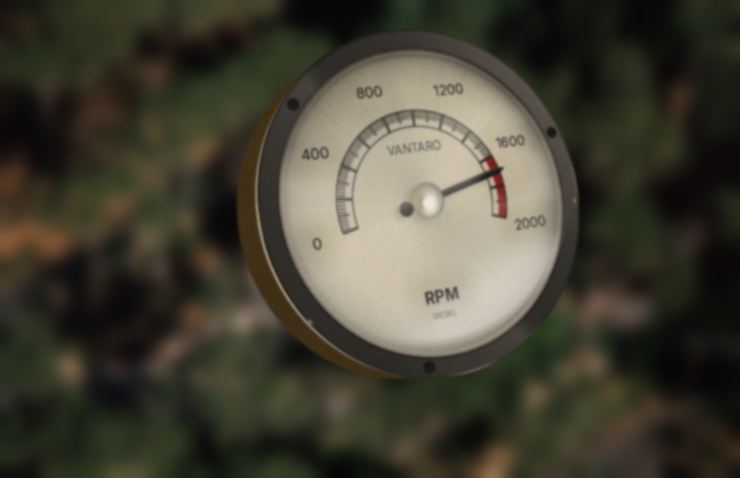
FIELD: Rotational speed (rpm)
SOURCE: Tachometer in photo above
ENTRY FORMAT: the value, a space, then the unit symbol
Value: 1700 rpm
